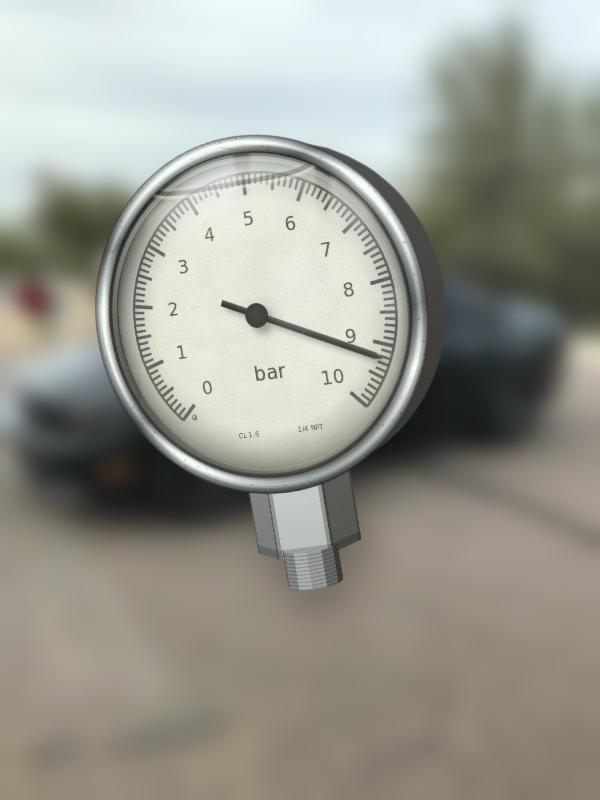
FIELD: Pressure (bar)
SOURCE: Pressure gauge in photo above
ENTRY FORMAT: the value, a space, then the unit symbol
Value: 9.2 bar
